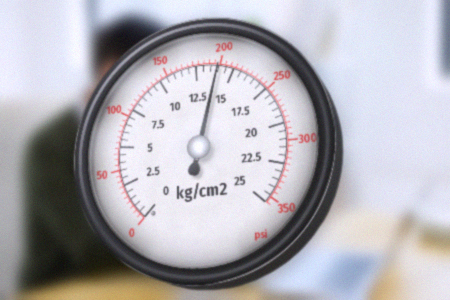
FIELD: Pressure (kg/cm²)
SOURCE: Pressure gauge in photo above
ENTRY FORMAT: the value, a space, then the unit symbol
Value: 14 kg/cm²
